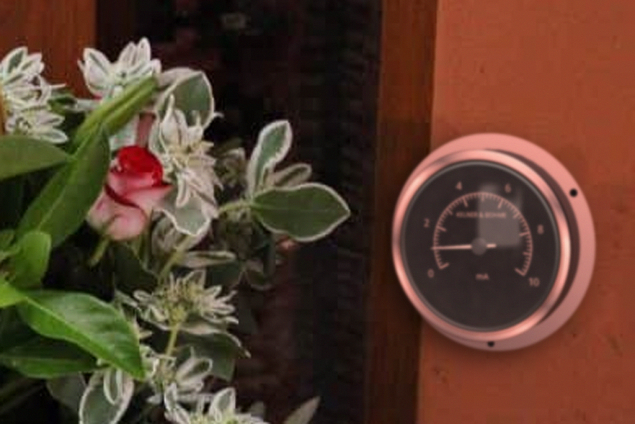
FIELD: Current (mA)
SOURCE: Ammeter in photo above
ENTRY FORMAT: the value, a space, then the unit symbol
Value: 1 mA
